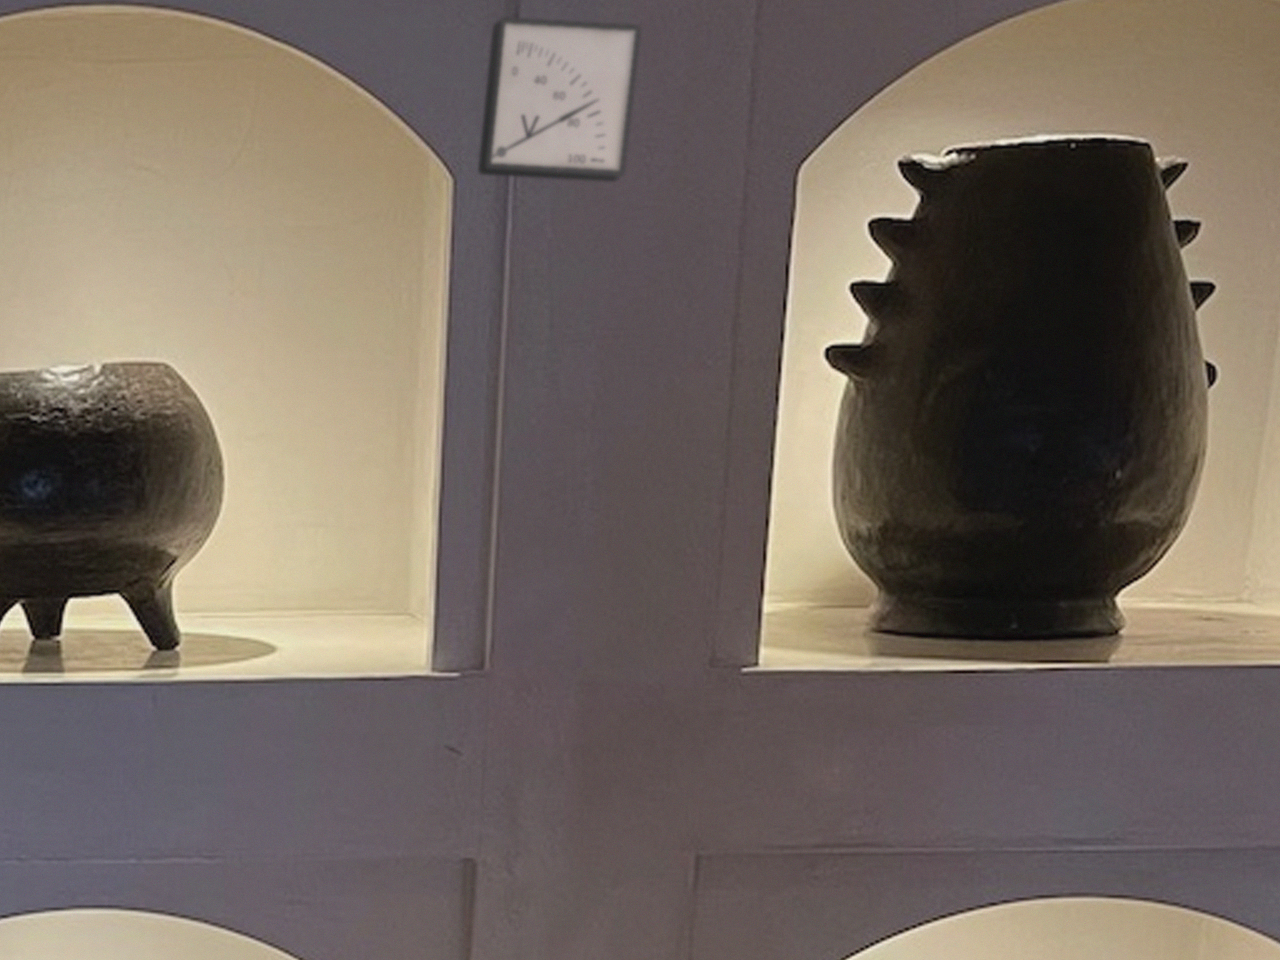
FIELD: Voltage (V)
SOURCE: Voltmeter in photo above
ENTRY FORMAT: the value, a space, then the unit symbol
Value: 75 V
